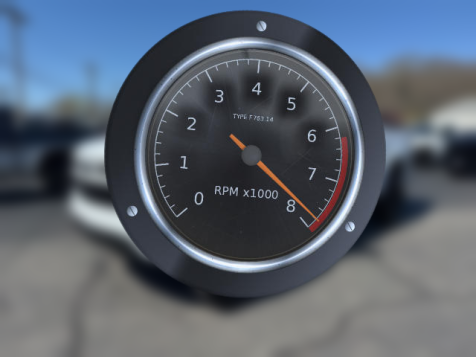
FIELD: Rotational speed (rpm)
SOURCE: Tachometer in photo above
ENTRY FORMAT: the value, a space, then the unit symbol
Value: 7800 rpm
